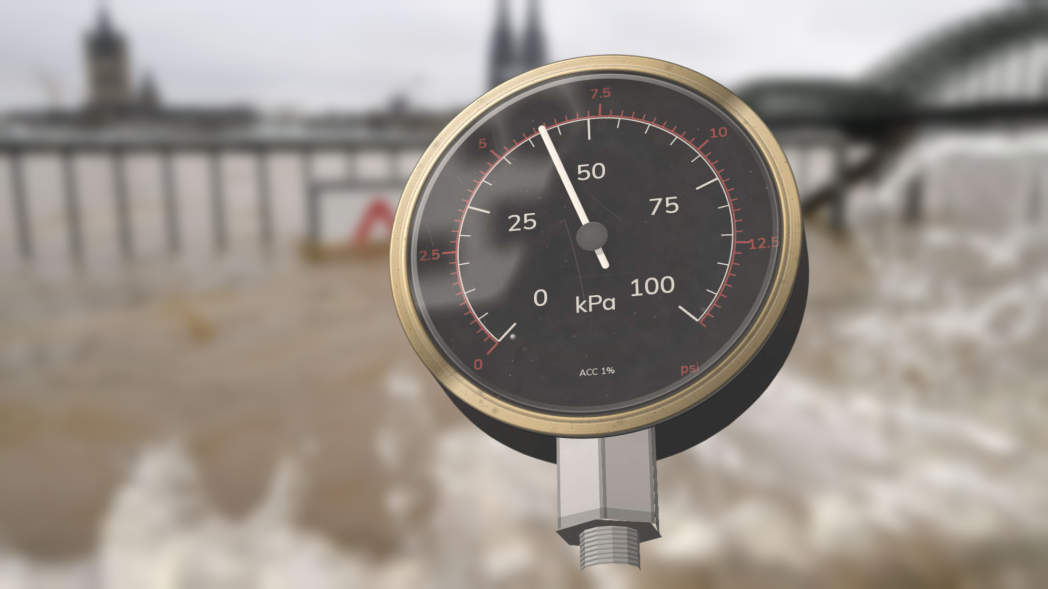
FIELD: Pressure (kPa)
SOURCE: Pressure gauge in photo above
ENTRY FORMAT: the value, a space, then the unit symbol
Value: 42.5 kPa
